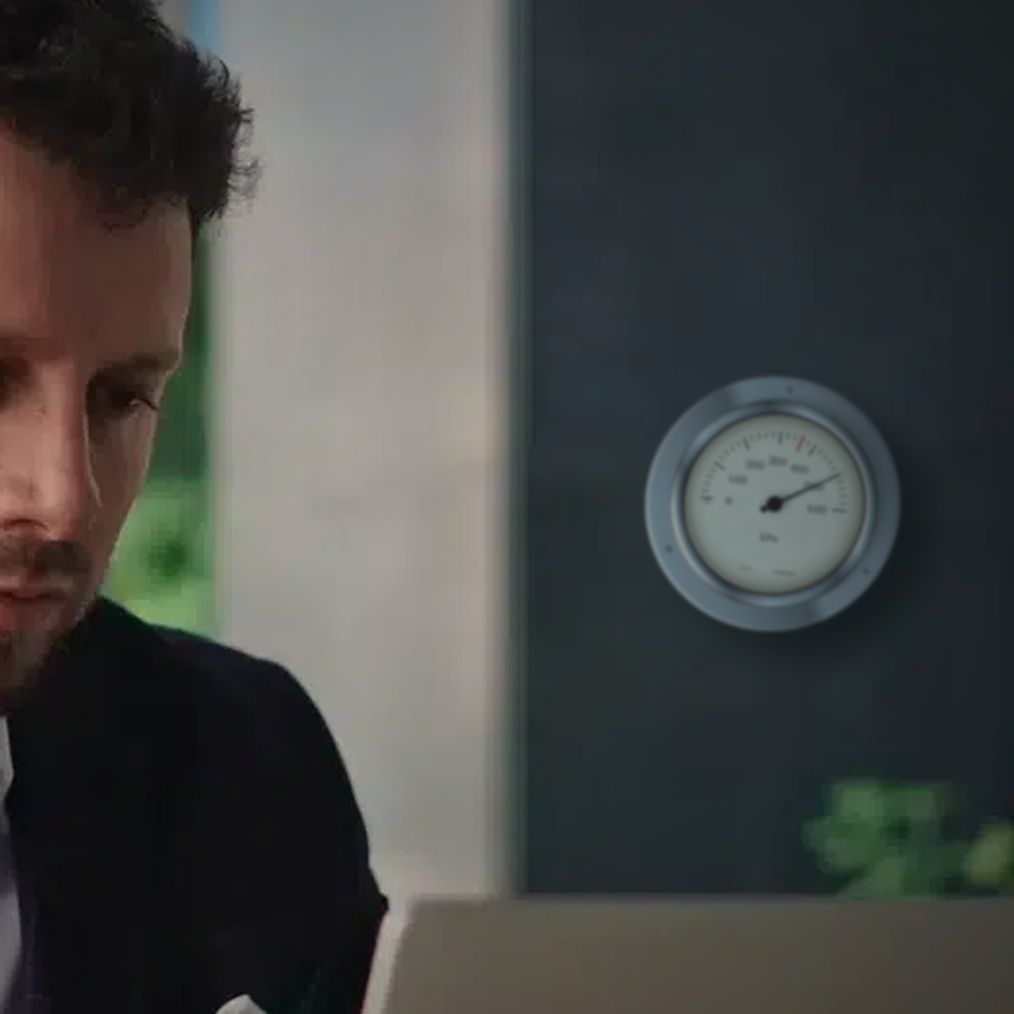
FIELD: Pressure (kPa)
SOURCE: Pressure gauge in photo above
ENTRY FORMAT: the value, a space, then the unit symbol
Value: 500 kPa
